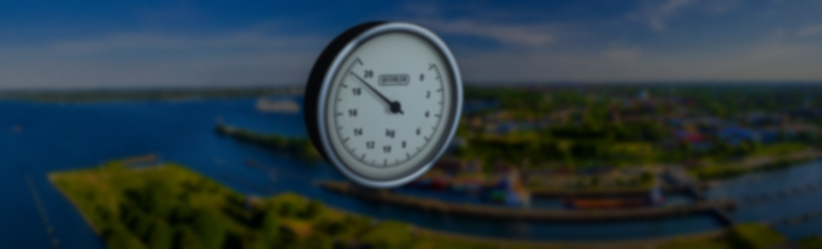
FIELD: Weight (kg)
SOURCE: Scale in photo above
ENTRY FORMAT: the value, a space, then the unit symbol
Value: 19 kg
